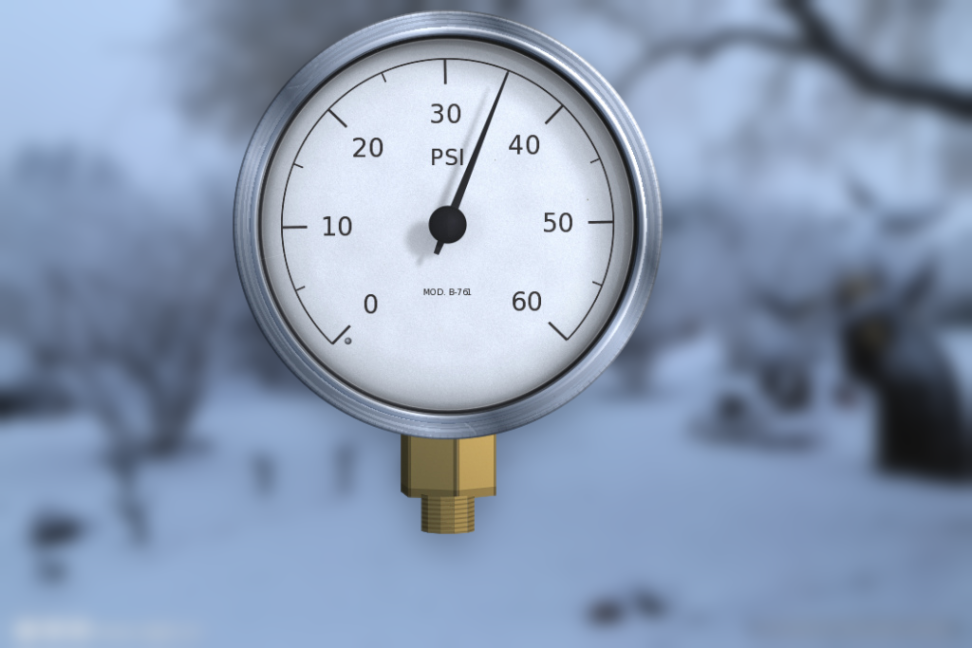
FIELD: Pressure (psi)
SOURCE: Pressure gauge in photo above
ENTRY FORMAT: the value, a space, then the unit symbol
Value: 35 psi
